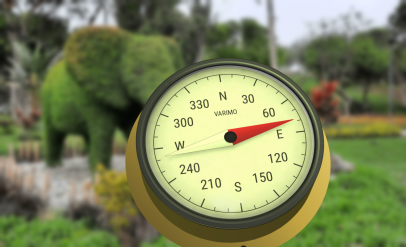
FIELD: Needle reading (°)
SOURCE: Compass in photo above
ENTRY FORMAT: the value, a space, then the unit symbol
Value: 80 °
